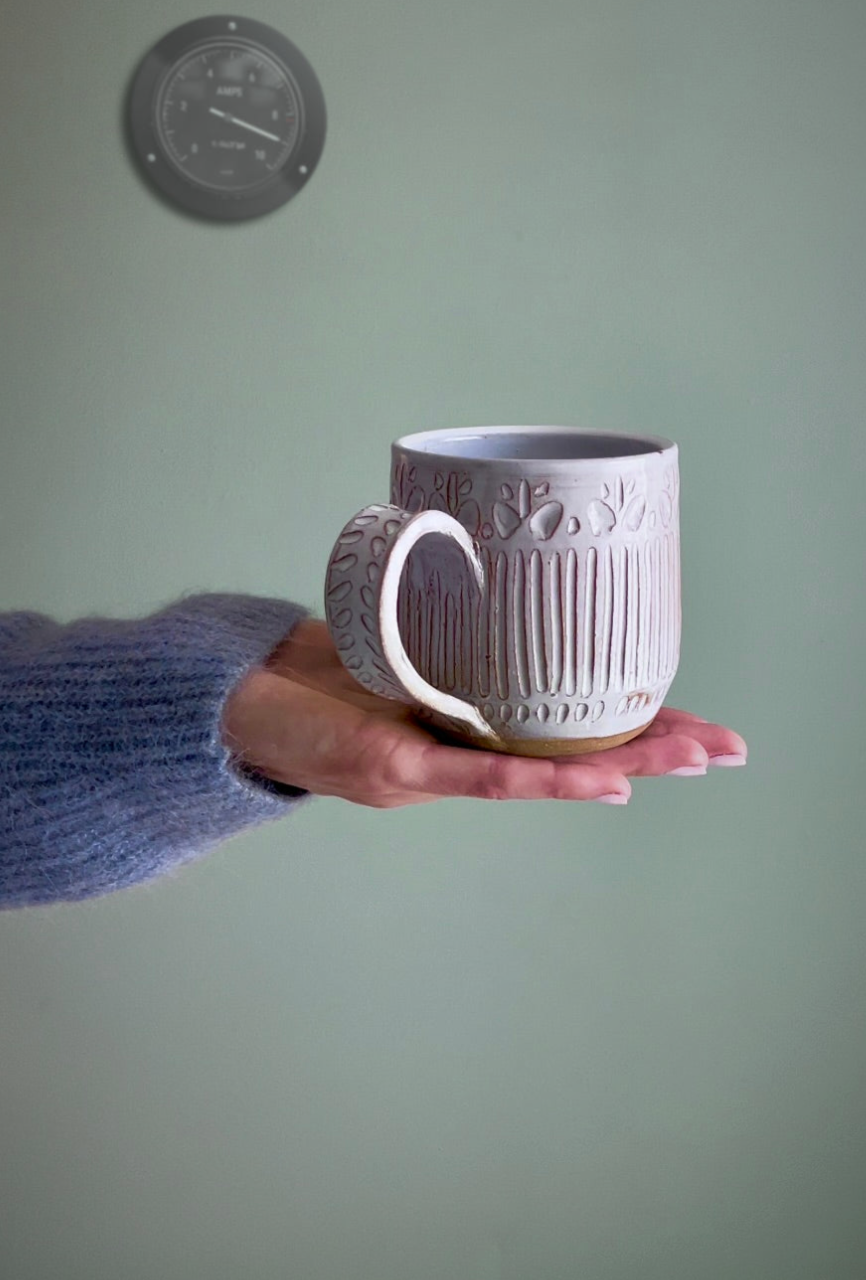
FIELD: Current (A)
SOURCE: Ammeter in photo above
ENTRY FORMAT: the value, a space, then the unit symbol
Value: 9 A
